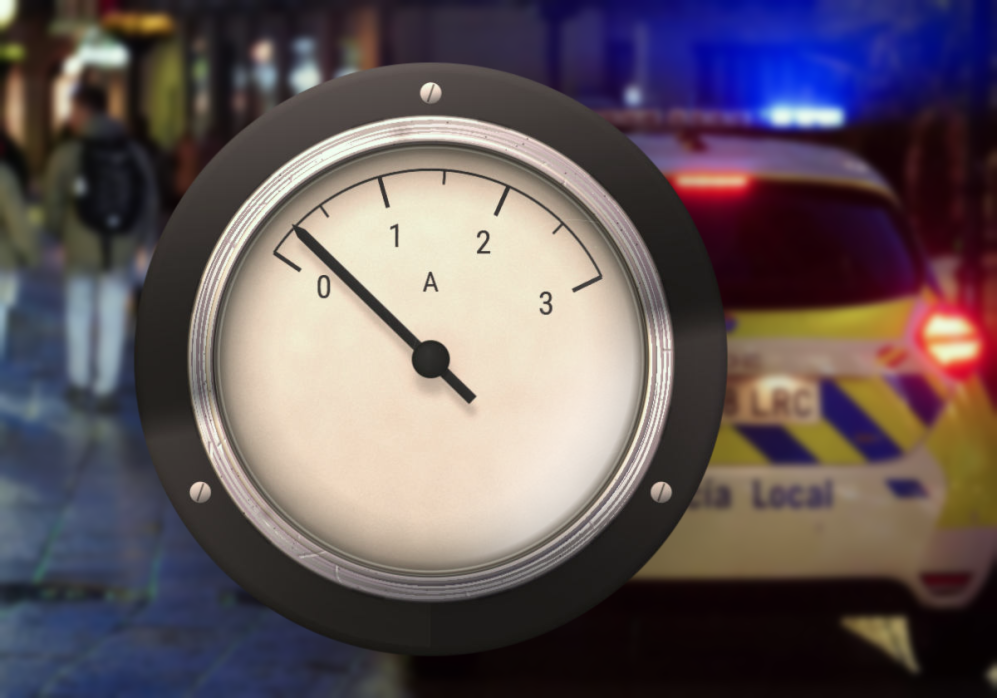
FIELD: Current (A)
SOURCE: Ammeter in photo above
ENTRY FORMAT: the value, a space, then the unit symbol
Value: 0.25 A
